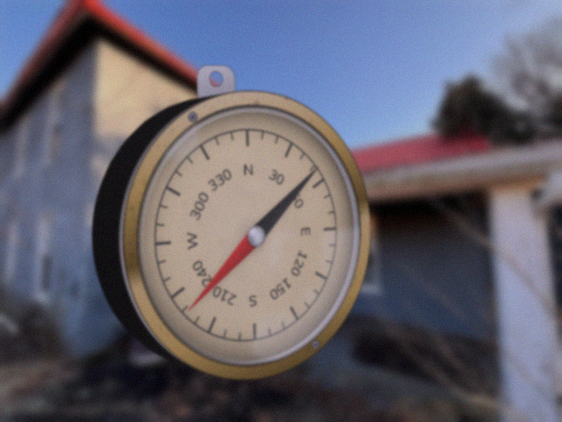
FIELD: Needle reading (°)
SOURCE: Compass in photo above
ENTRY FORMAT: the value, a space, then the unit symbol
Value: 230 °
